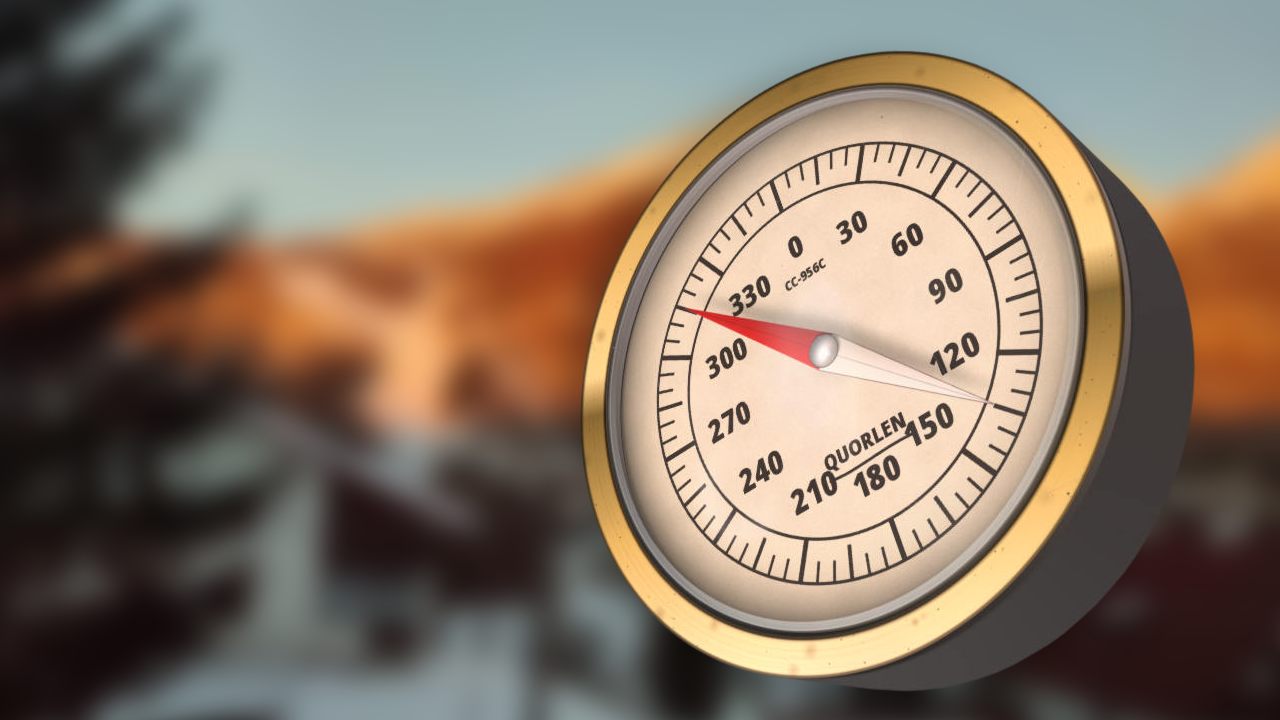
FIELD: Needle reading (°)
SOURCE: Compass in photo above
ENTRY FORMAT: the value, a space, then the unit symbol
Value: 315 °
